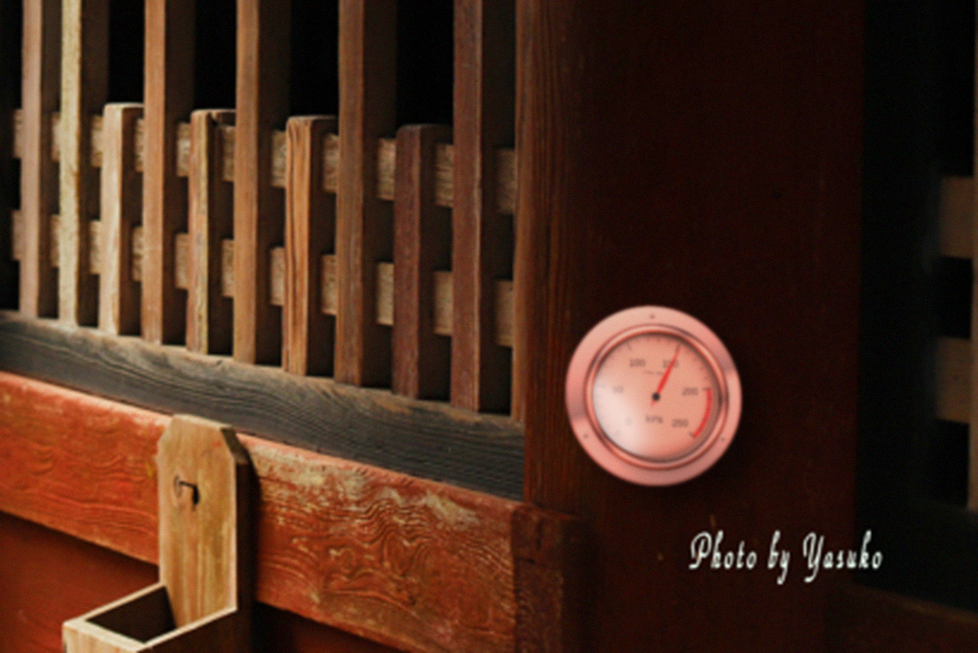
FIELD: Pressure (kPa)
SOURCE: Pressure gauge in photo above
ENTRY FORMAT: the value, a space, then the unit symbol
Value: 150 kPa
